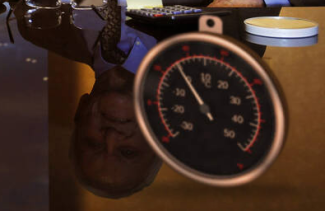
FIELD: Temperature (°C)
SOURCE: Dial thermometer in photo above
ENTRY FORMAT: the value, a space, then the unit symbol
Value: 0 °C
